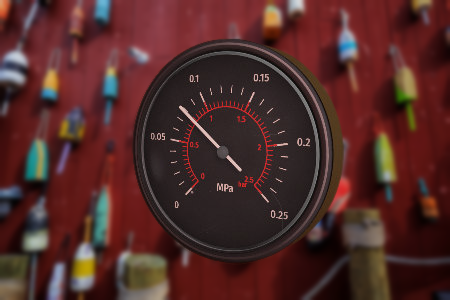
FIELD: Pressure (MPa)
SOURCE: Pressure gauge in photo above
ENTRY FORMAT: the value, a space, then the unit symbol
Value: 0.08 MPa
